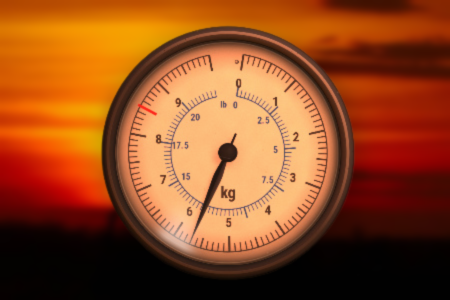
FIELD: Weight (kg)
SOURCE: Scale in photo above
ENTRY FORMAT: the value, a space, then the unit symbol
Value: 5.7 kg
